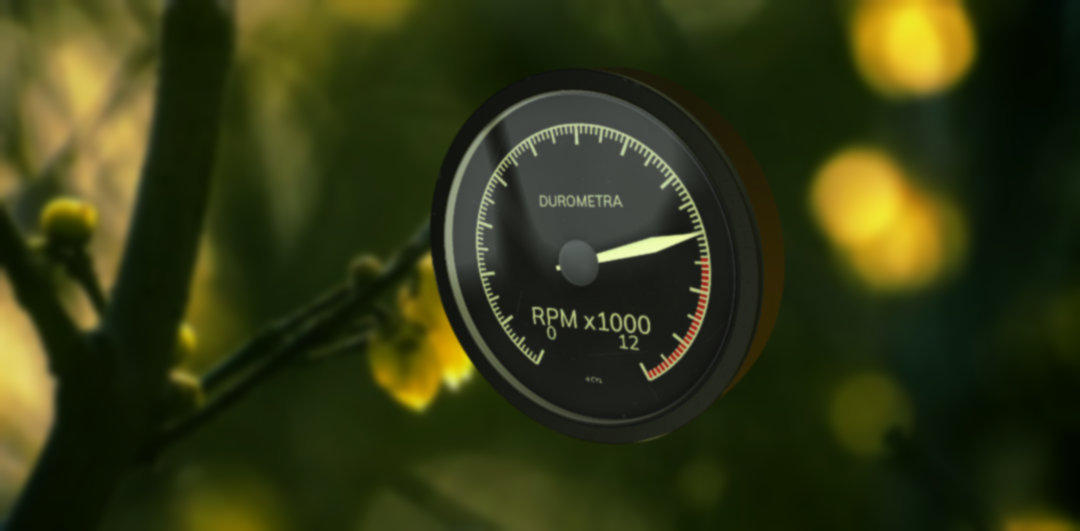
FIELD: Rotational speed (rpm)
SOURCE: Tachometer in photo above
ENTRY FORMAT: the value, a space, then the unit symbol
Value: 9000 rpm
